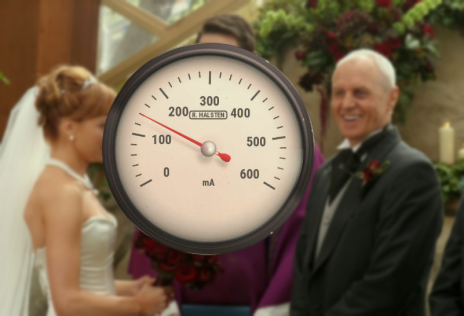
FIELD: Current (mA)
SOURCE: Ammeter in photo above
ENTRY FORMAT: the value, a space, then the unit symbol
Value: 140 mA
